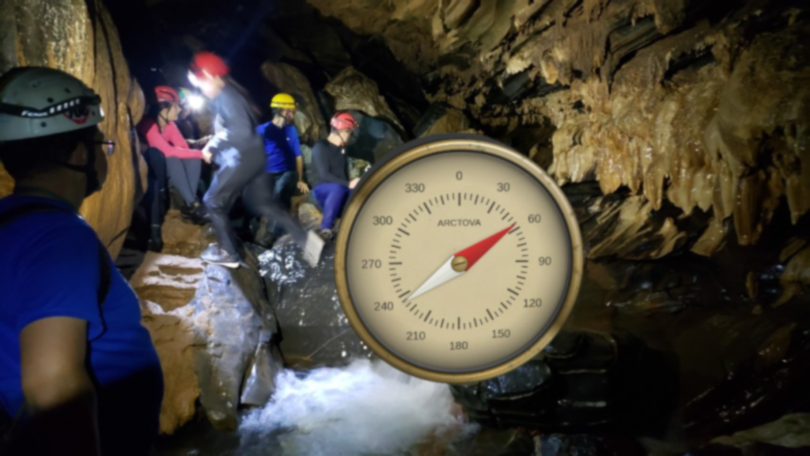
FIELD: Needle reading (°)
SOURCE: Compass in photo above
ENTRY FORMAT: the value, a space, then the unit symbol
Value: 55 °
